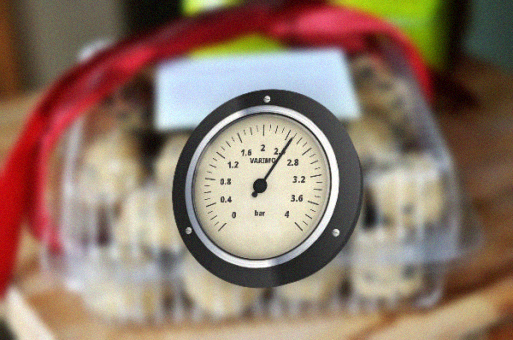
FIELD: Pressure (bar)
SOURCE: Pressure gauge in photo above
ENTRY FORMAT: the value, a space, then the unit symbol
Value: 2.5 bar
